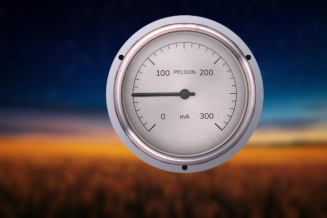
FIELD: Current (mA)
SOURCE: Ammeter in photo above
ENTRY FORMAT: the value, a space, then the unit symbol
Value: 50 mA
